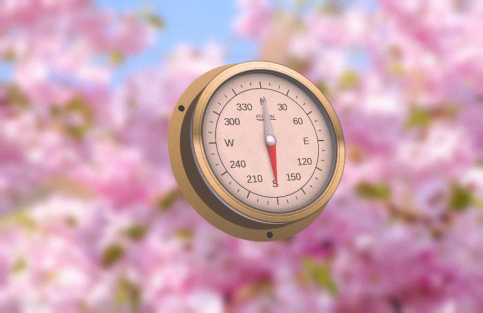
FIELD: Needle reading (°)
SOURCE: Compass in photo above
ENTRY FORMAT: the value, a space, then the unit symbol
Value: 180 °
